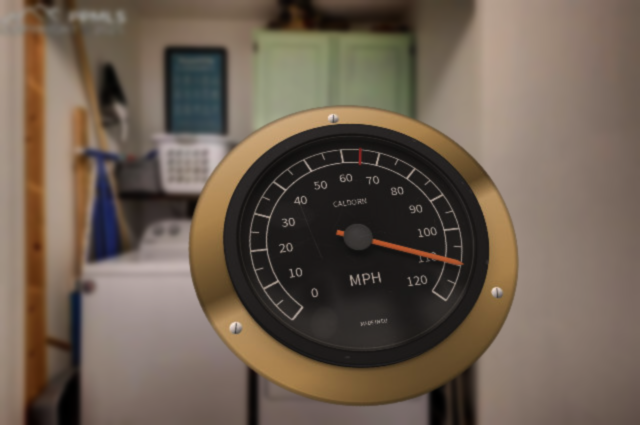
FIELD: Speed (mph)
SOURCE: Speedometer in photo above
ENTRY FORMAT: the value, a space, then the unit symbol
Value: 110 mph
